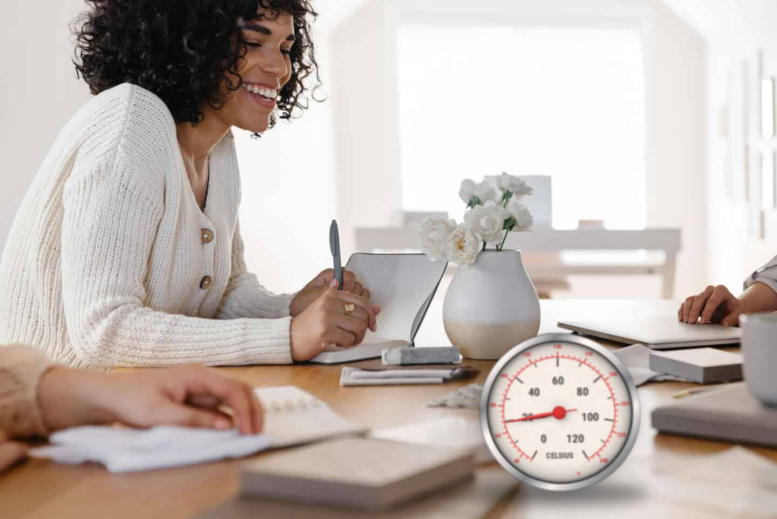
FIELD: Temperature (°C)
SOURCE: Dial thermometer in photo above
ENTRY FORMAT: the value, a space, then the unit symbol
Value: 20 °C
